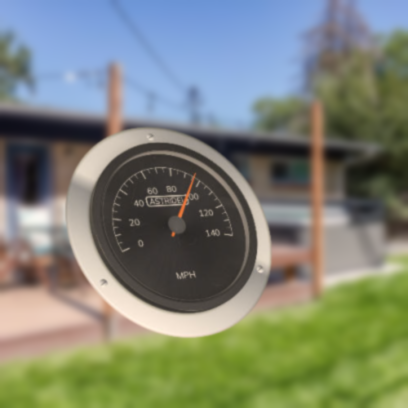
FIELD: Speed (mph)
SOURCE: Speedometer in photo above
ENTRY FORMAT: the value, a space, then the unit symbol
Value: 95 mph
